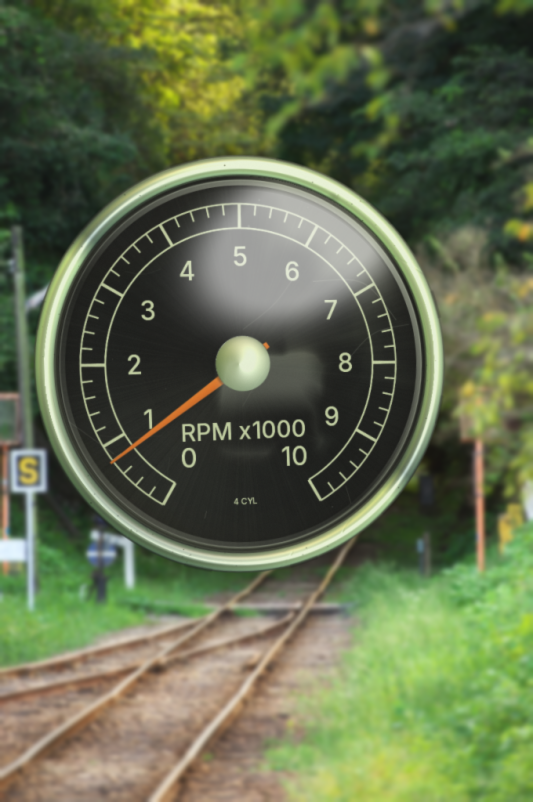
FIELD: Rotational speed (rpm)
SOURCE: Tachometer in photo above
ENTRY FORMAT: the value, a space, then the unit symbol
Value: 800 rpm
